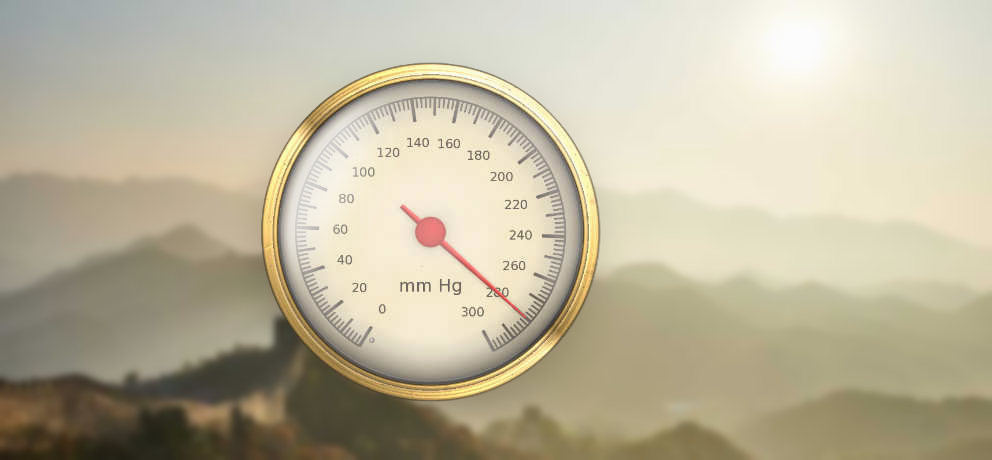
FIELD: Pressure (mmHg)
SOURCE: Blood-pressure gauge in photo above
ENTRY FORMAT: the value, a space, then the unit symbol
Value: 280 mmHg
